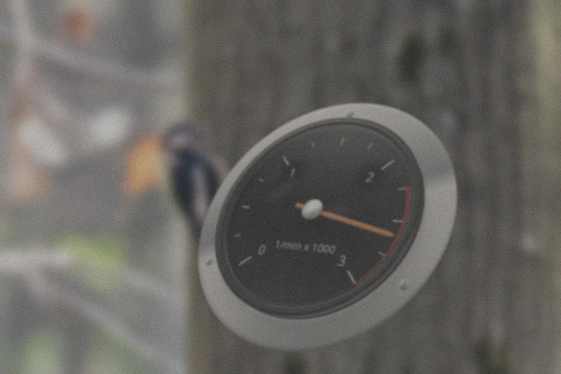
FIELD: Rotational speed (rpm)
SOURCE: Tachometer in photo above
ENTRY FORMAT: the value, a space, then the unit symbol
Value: 2625 rpm
